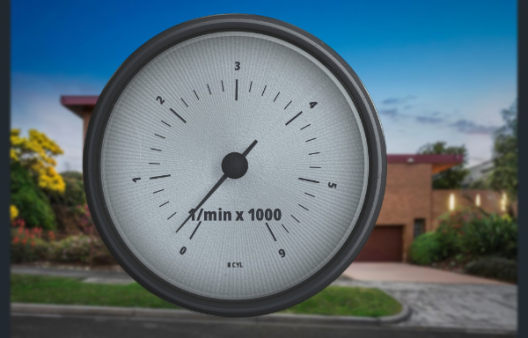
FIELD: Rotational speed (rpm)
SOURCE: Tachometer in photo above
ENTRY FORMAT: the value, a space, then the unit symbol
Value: 200 rpm
